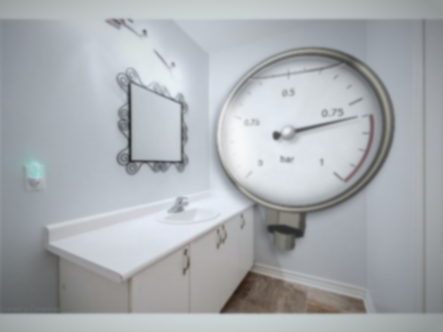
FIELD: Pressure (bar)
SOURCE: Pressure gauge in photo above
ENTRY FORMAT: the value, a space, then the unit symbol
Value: 0.8 bar
